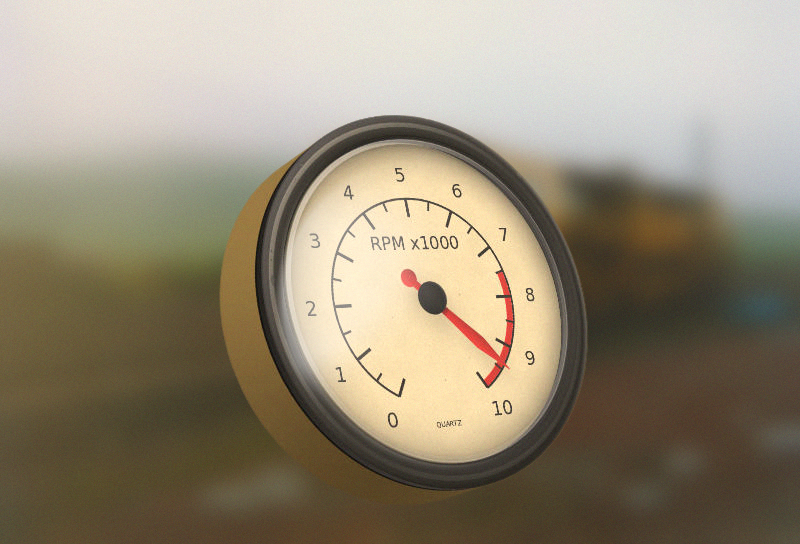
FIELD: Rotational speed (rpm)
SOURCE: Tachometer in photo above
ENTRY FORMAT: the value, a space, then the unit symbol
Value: 9500 rpm
